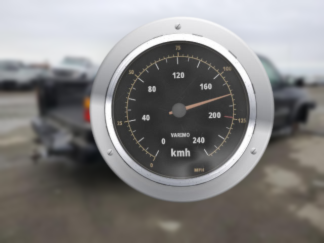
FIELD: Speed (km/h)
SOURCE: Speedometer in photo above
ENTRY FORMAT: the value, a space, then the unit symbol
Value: 180 km/h
